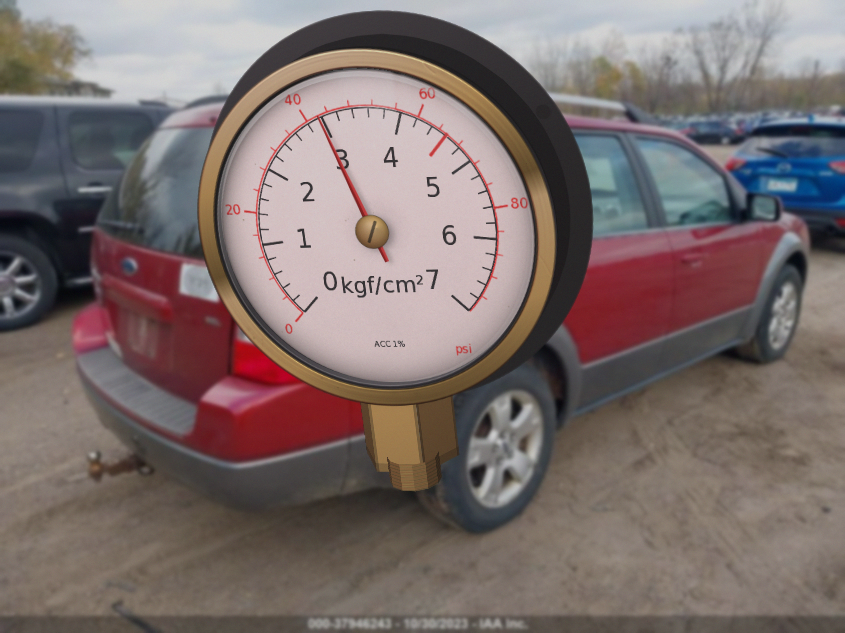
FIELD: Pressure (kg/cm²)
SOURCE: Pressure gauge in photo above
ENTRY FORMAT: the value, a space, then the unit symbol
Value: 3 kg/cm²
